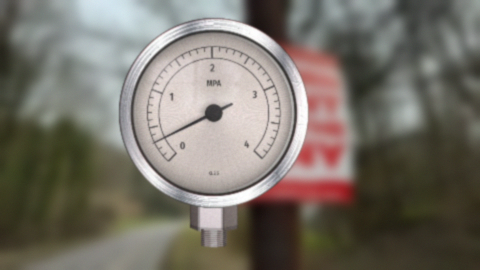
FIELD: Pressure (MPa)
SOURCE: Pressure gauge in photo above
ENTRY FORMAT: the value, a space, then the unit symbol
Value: 0.3 MPa
